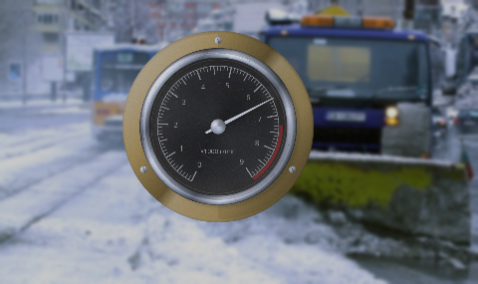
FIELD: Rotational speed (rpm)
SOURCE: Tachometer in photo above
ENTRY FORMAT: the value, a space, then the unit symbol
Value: 6500 rpm
